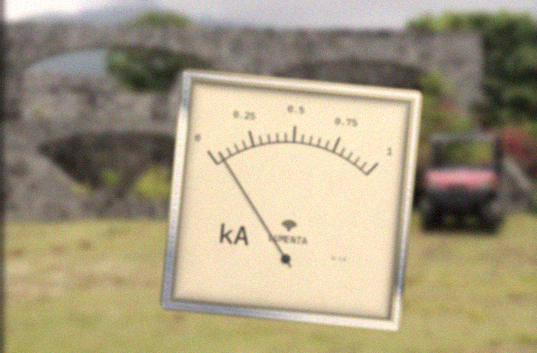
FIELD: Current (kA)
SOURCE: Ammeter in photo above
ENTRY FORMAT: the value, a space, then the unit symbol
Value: 0.05 kA
